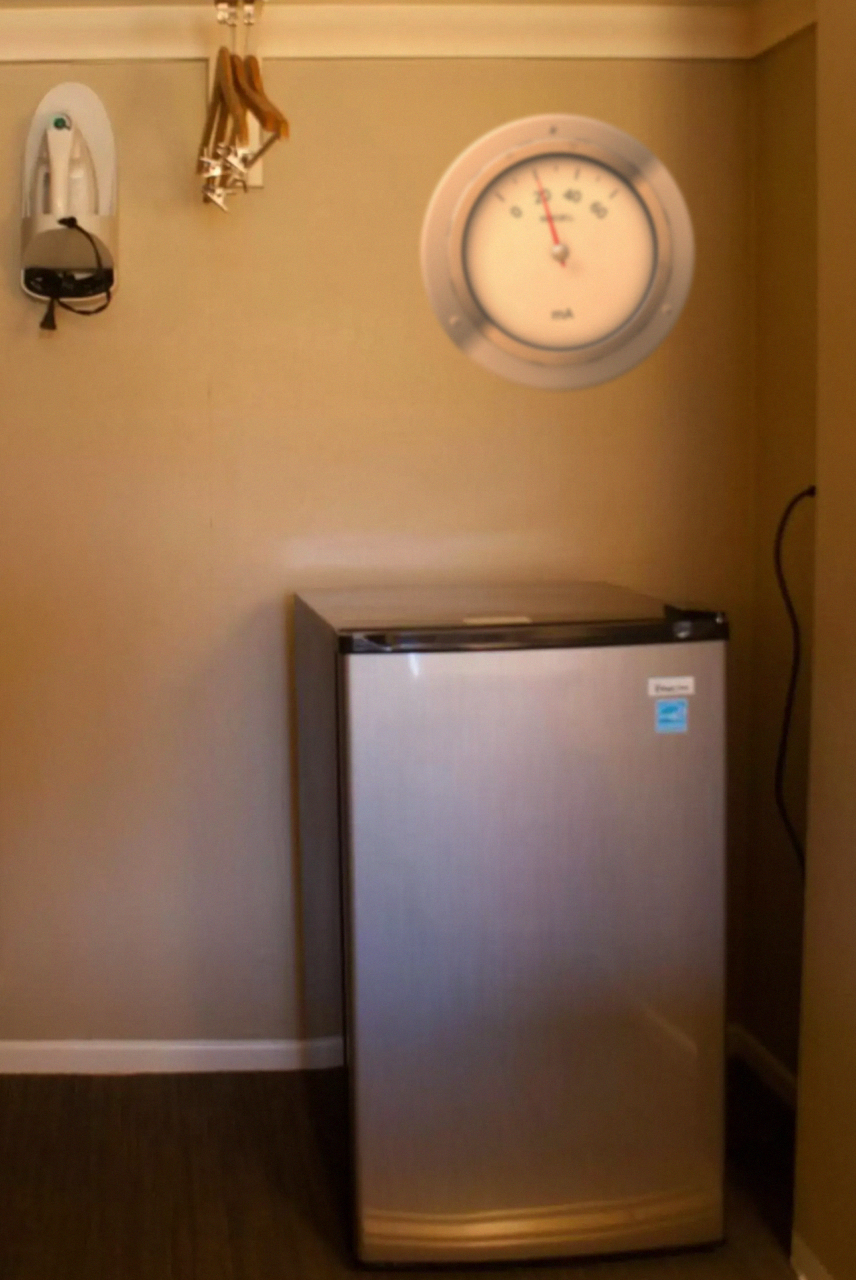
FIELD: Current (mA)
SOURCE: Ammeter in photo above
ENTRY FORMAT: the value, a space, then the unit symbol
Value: 20 mA
